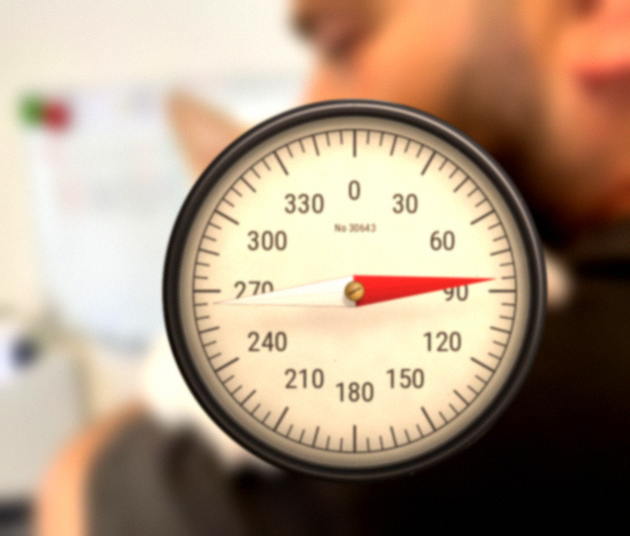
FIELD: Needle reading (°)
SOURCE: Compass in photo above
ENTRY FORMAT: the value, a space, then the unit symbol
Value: 85 °
